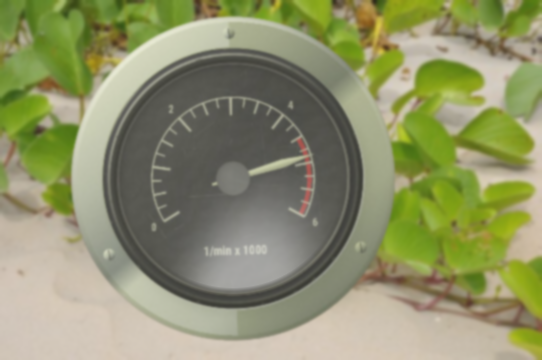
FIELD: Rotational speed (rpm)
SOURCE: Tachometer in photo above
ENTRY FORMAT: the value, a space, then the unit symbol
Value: 4875 rpm
